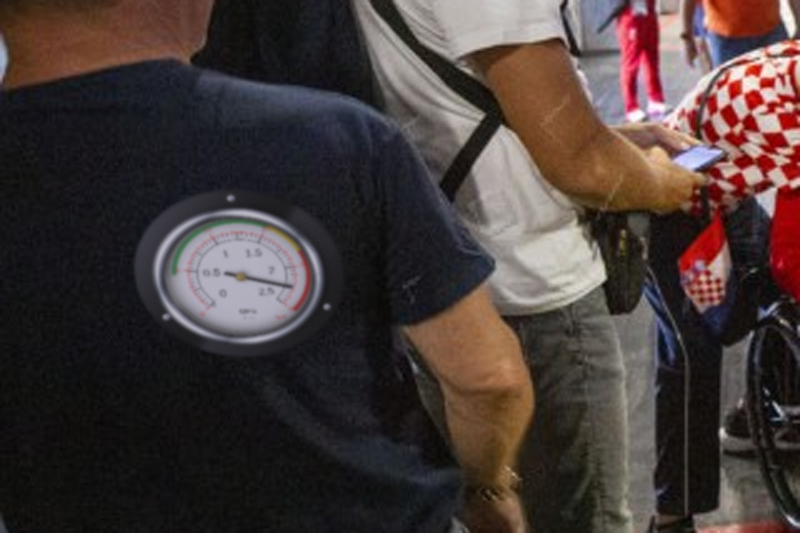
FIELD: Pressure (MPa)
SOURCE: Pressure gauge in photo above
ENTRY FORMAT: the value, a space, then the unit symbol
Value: 2.25 MPa
